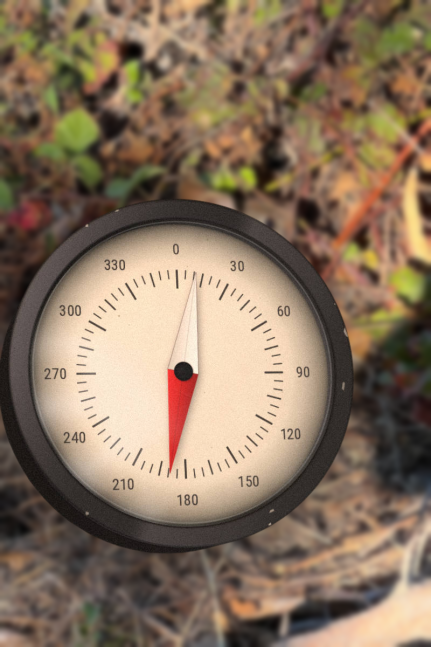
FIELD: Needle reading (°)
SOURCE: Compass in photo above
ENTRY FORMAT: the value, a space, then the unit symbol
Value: 190 °
